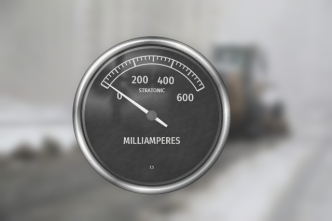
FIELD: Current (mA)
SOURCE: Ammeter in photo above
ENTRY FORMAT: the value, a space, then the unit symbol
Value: 20 mA
